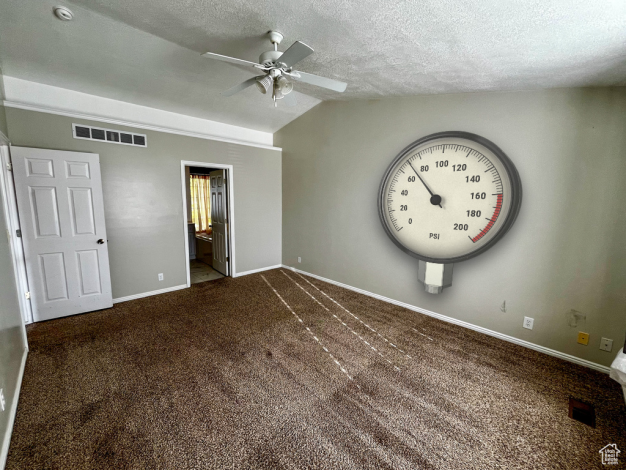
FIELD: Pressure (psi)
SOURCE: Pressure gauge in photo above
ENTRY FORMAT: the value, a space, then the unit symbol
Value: 70 psi
